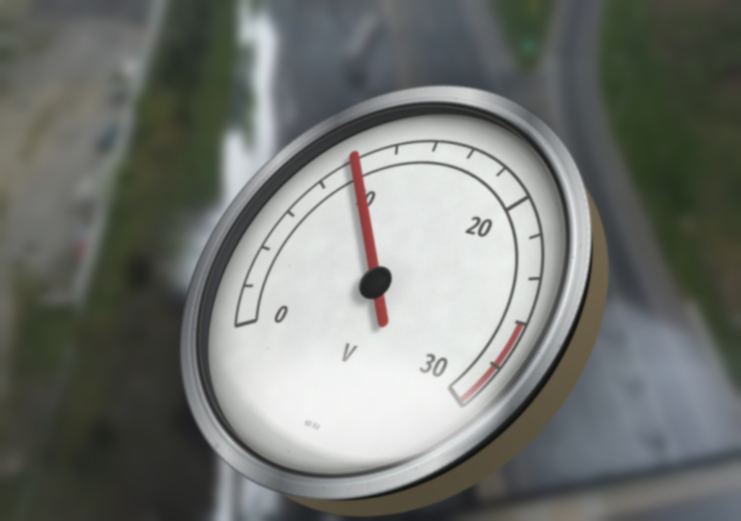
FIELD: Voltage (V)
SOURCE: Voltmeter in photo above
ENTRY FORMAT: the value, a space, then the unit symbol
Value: 10 V
